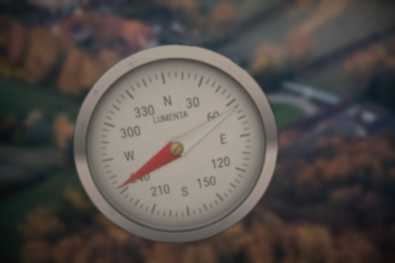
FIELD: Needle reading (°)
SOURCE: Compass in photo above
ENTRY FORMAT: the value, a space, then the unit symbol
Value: 245 °
